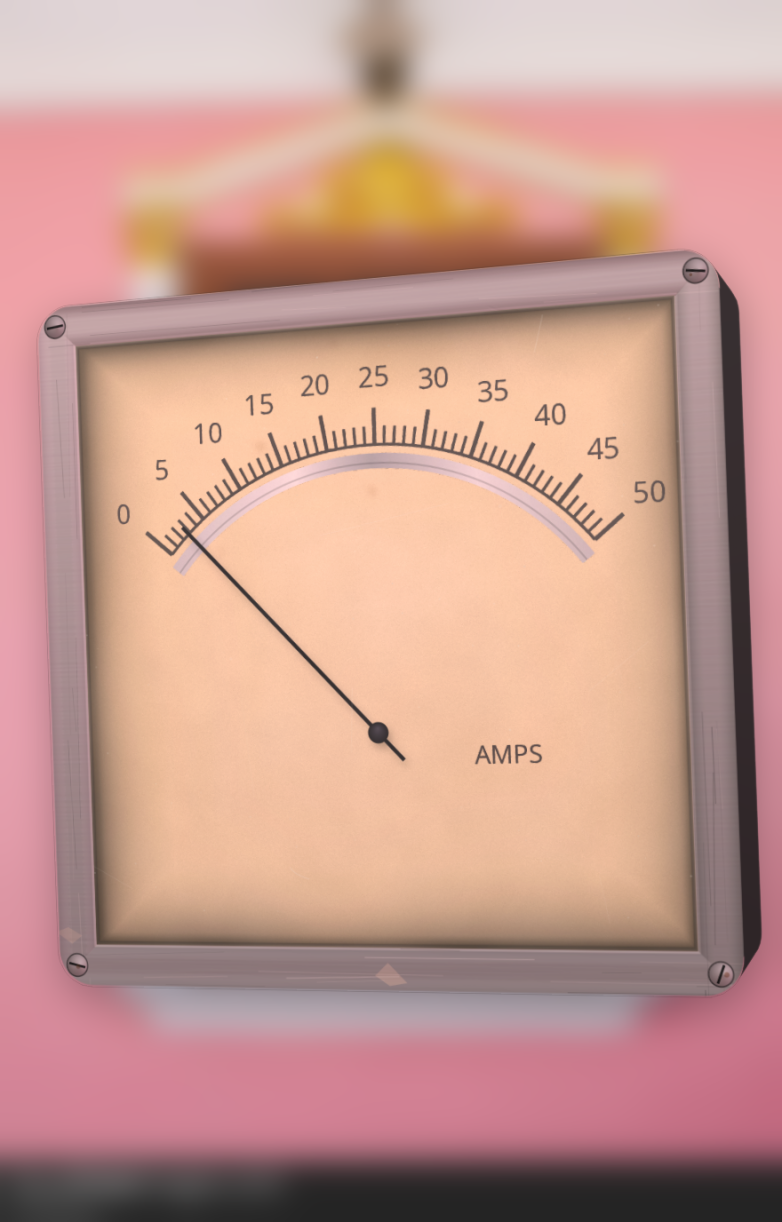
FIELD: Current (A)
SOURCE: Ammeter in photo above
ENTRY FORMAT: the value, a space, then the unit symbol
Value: 3 A
